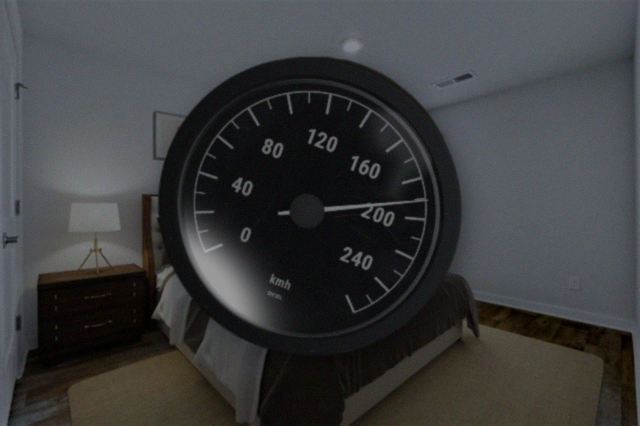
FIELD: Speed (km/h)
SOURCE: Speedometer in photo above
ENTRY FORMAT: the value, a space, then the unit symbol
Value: 190 km/h
